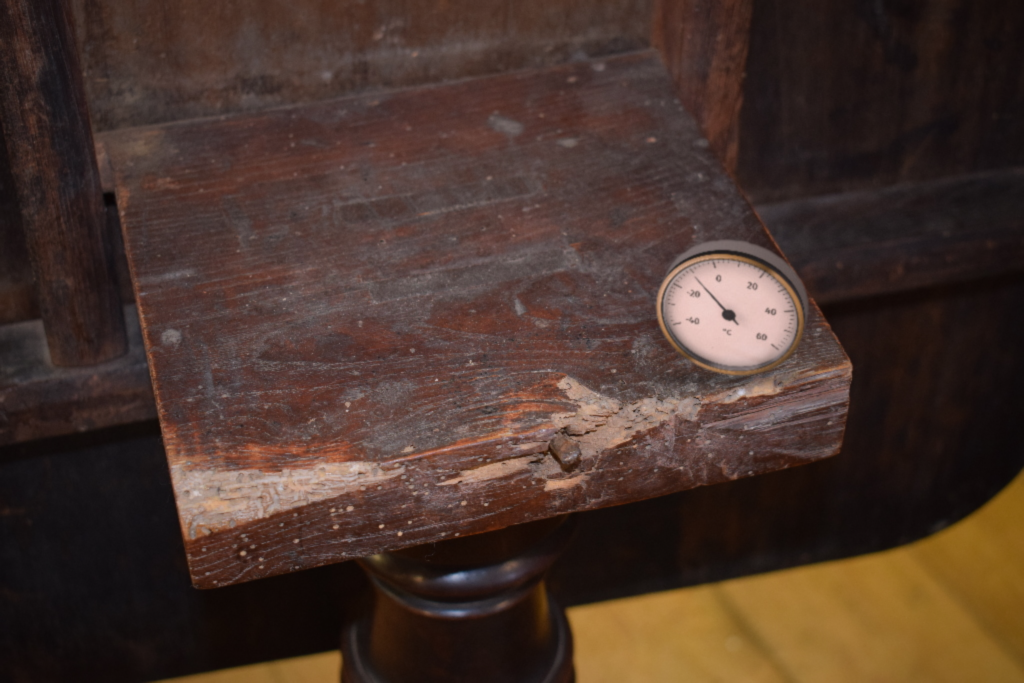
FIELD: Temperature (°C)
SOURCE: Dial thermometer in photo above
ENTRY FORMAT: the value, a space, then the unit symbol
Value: -10 °C
